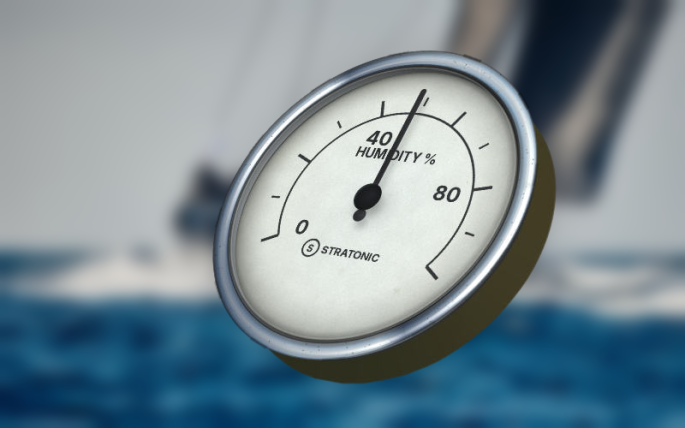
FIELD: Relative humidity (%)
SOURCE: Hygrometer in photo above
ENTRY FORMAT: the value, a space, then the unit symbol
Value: 50 %
